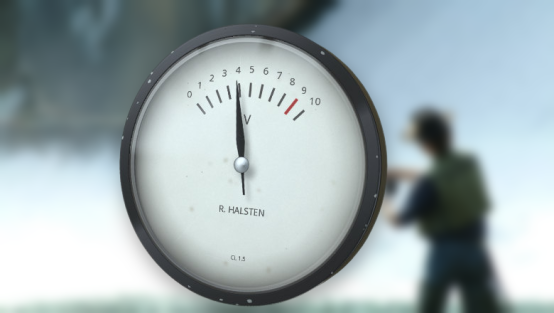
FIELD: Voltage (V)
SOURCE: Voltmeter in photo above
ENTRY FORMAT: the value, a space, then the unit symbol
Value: 4 V
